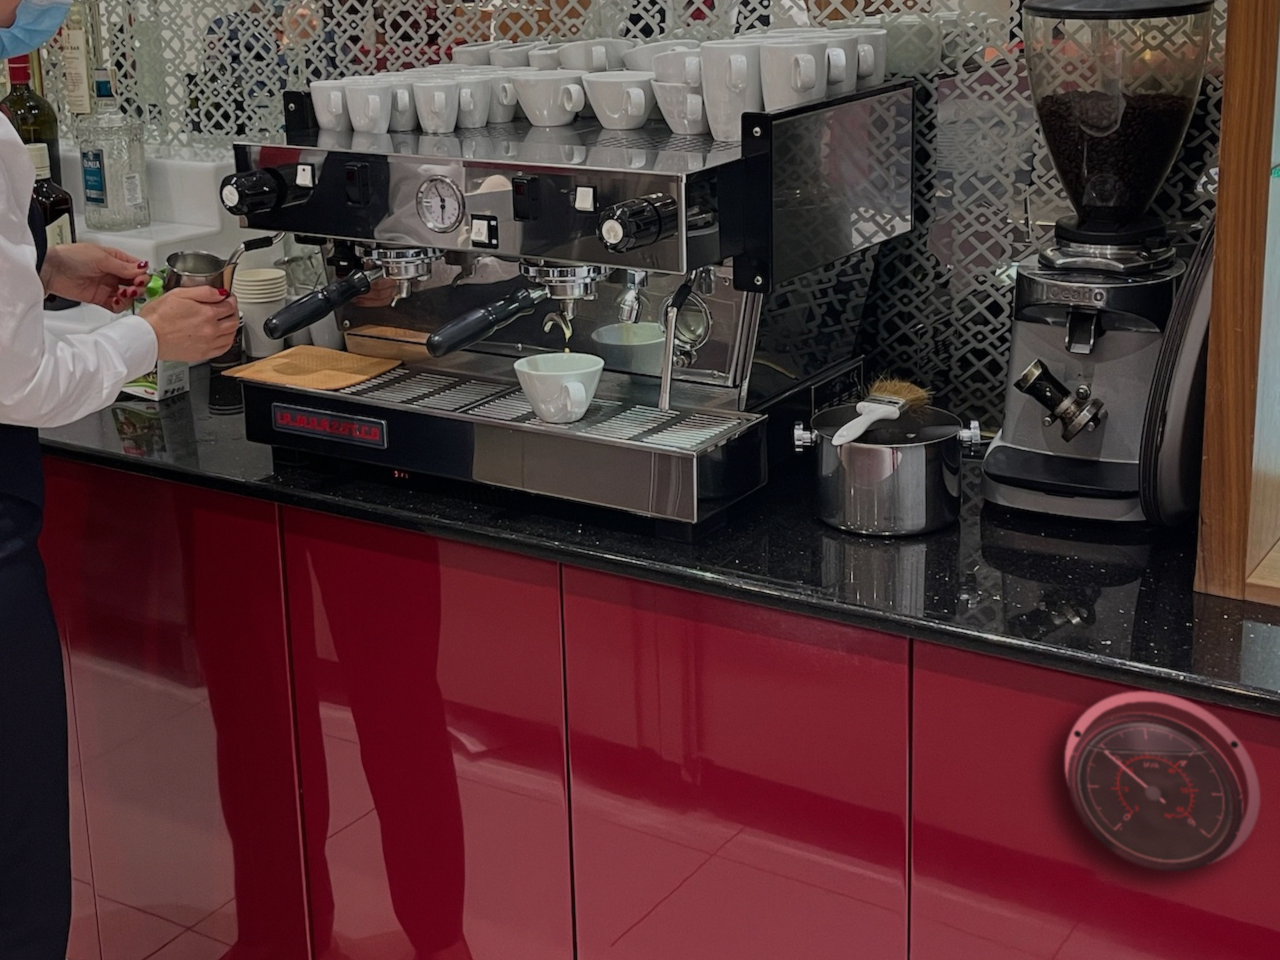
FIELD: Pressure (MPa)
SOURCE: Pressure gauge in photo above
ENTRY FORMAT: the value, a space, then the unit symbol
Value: 2 MPa
